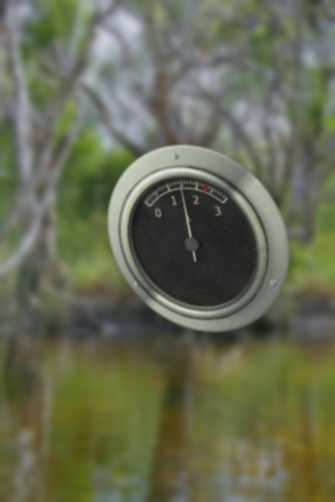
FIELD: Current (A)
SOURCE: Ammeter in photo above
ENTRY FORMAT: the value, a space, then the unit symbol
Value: 1.5 A
